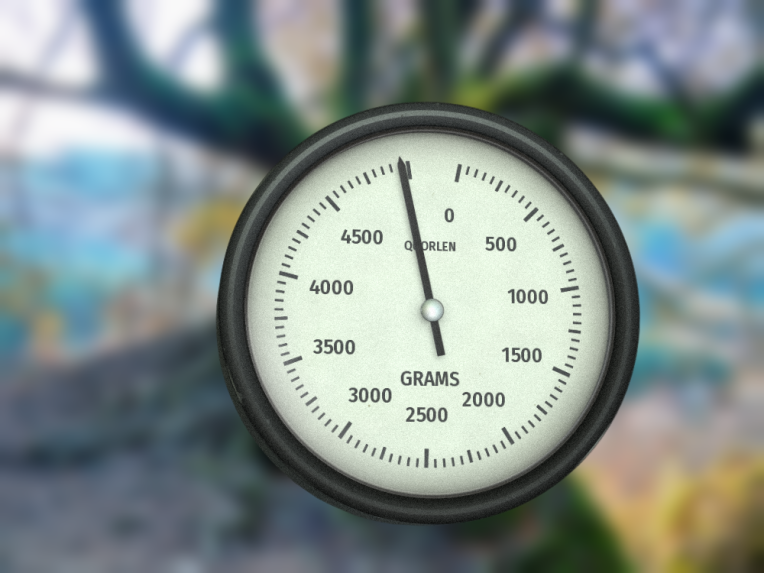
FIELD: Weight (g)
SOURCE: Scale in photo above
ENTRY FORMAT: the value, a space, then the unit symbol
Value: 4950 g
